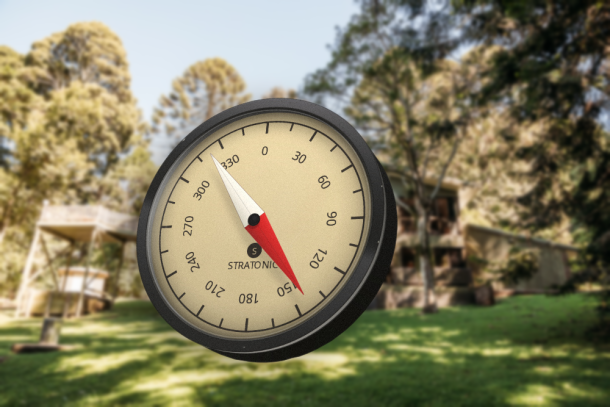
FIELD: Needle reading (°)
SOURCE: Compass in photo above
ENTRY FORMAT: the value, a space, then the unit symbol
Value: 142.5 °
